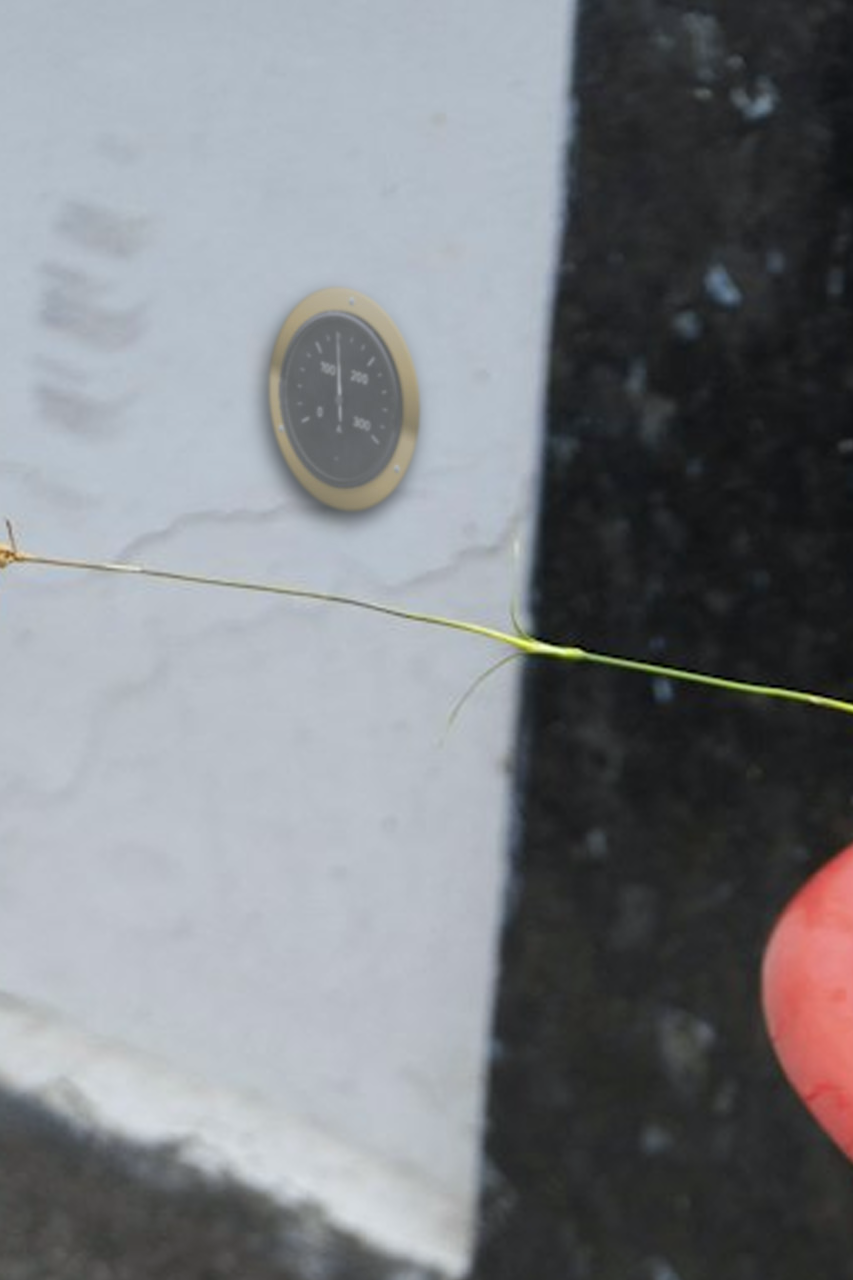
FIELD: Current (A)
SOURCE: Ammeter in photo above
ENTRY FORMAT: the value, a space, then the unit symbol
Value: 140 A
